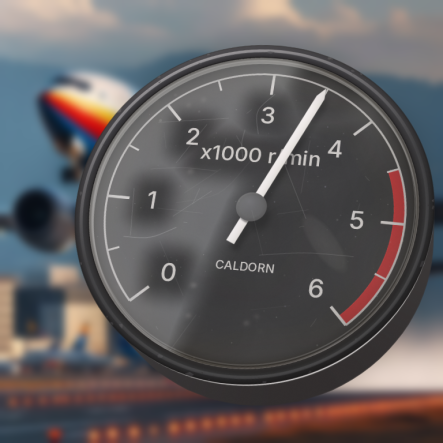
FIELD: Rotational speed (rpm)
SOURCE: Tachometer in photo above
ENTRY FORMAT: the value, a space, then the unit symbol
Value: 3500 rpm
